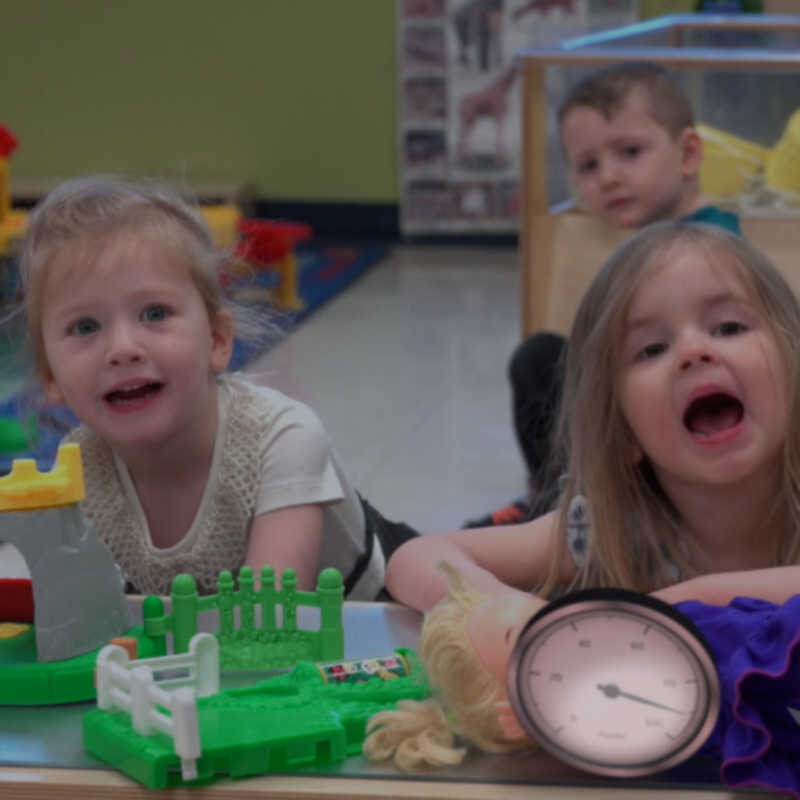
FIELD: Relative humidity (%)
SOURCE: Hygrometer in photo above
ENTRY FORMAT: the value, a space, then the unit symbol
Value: 90 %
